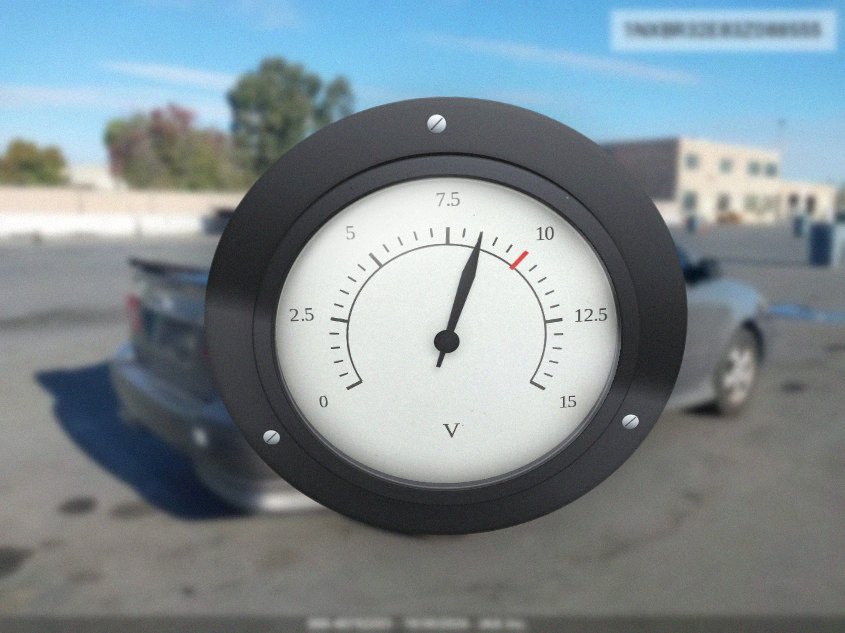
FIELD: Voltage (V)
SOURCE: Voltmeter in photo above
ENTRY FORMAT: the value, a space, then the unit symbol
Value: 8.5 V
